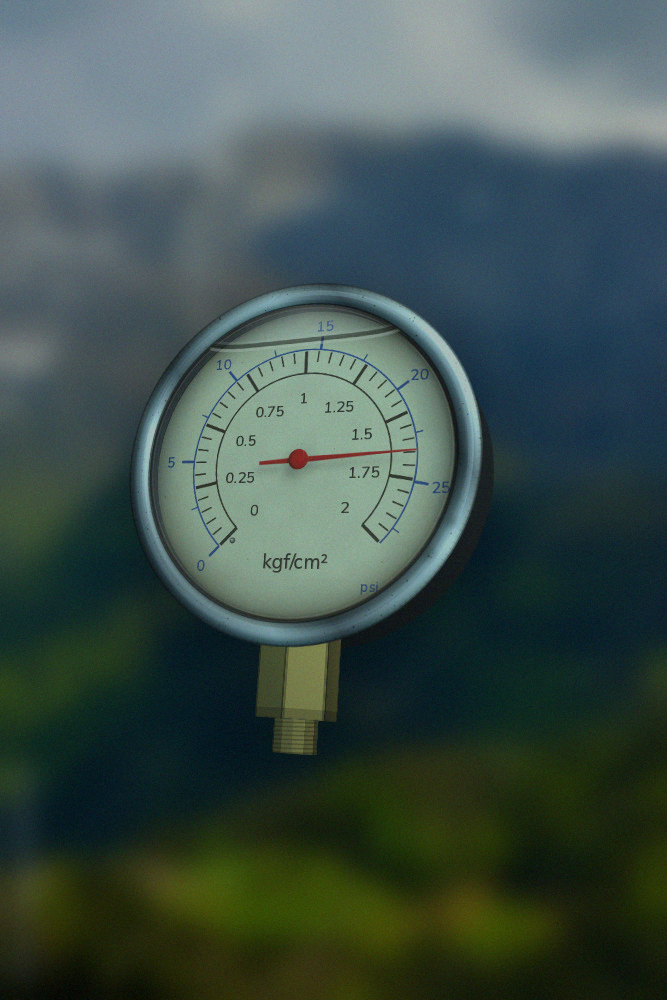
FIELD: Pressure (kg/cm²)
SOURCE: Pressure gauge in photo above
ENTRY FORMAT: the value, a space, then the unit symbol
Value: 1.65 kg/cm²
